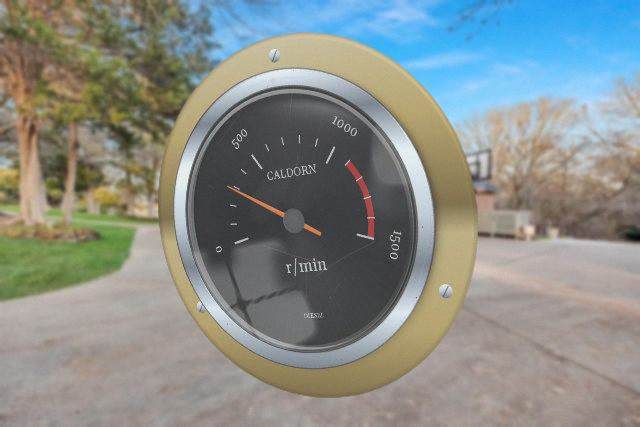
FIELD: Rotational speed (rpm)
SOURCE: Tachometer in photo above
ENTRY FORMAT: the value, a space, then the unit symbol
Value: 300 rpm
